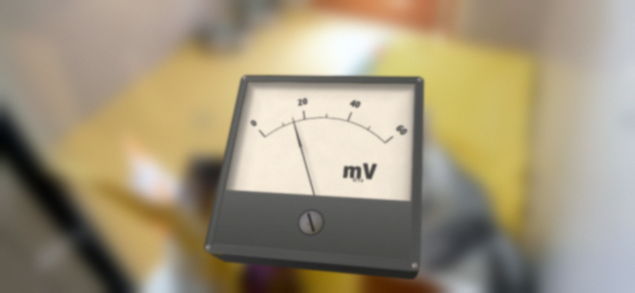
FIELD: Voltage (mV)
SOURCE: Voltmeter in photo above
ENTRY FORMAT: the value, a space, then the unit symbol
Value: 15 mV
